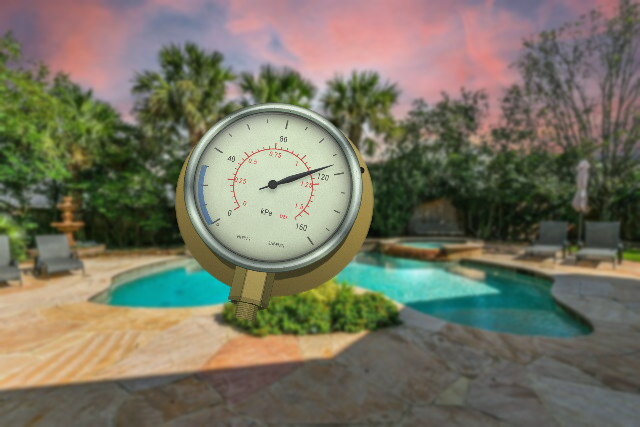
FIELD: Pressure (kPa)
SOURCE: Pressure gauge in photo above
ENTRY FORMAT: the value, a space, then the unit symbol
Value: 115 kPa
